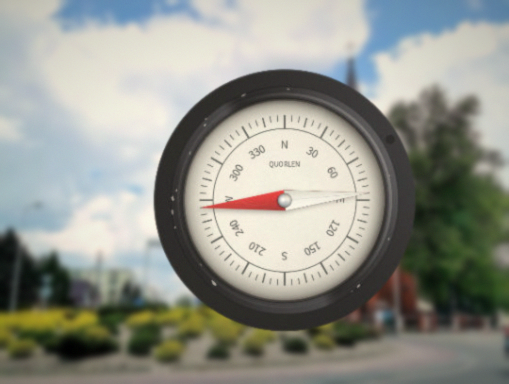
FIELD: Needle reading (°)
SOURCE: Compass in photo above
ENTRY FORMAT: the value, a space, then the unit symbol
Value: 265 °
